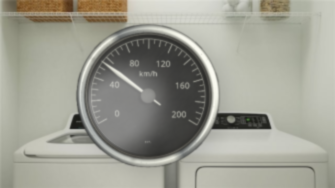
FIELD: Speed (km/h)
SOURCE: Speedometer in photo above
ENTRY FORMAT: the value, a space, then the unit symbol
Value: 55 km/h
